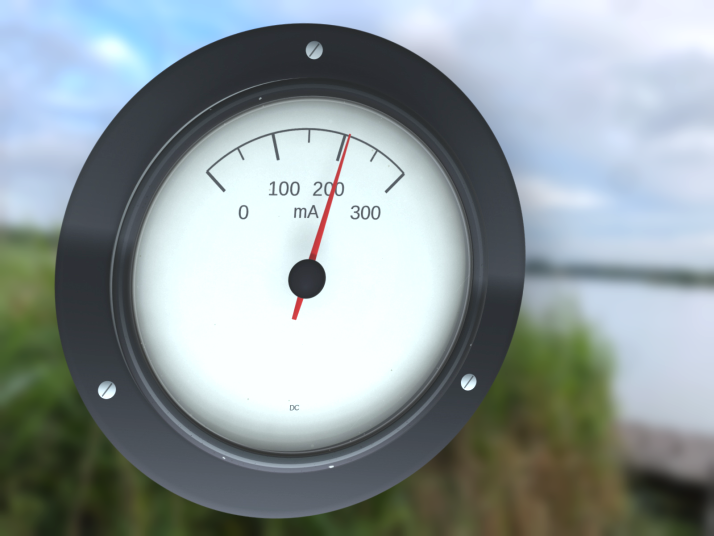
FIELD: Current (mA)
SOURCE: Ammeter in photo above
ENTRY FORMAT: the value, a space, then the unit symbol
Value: 200 mA
